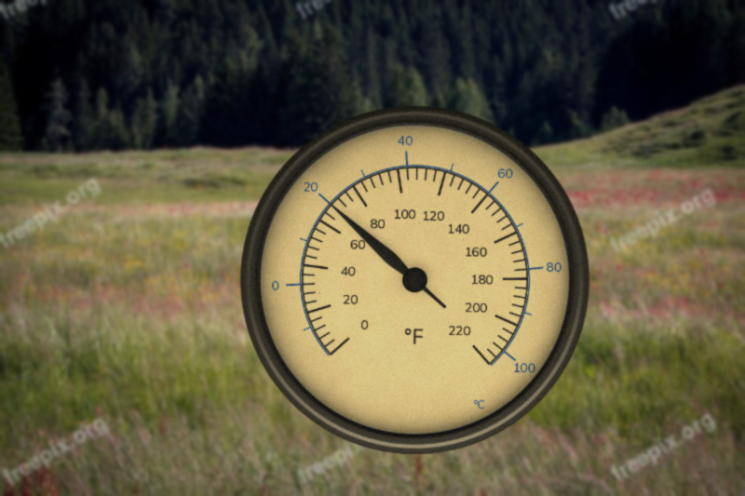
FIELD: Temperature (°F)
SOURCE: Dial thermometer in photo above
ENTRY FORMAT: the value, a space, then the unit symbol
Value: 68 °F
